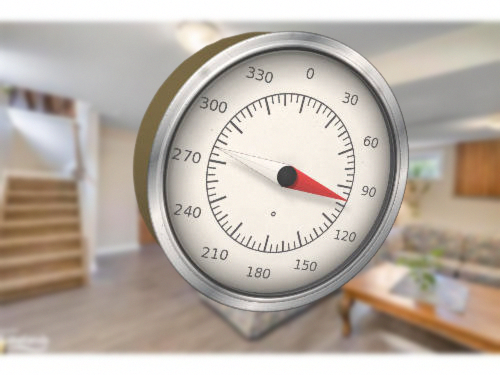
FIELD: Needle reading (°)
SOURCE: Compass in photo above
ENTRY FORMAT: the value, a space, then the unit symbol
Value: 100 °
